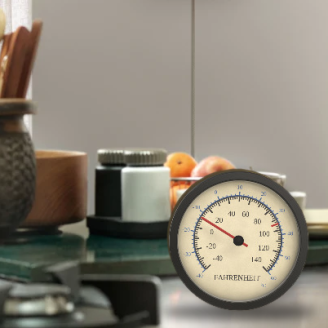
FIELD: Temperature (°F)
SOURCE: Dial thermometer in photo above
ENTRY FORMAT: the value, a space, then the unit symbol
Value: 10 °F
